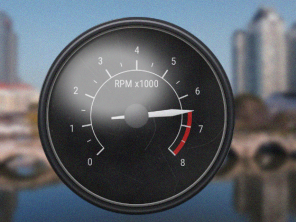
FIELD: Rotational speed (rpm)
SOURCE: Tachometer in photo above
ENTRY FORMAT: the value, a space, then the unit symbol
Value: 6500 rpm
